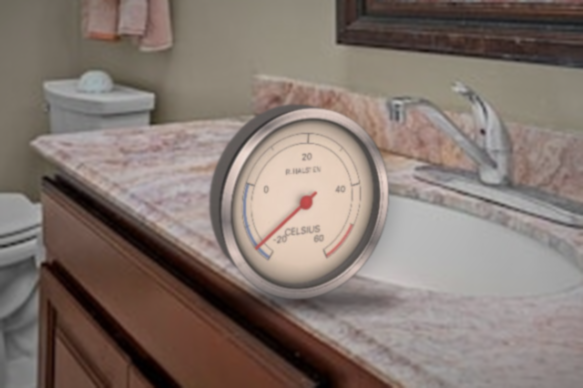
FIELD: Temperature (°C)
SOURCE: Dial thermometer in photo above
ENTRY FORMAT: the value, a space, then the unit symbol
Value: -15 °C
